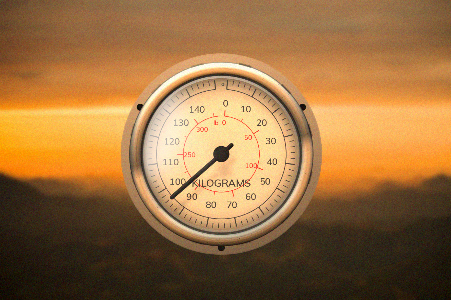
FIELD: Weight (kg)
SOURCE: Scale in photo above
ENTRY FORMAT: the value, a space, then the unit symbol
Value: 96 kg
